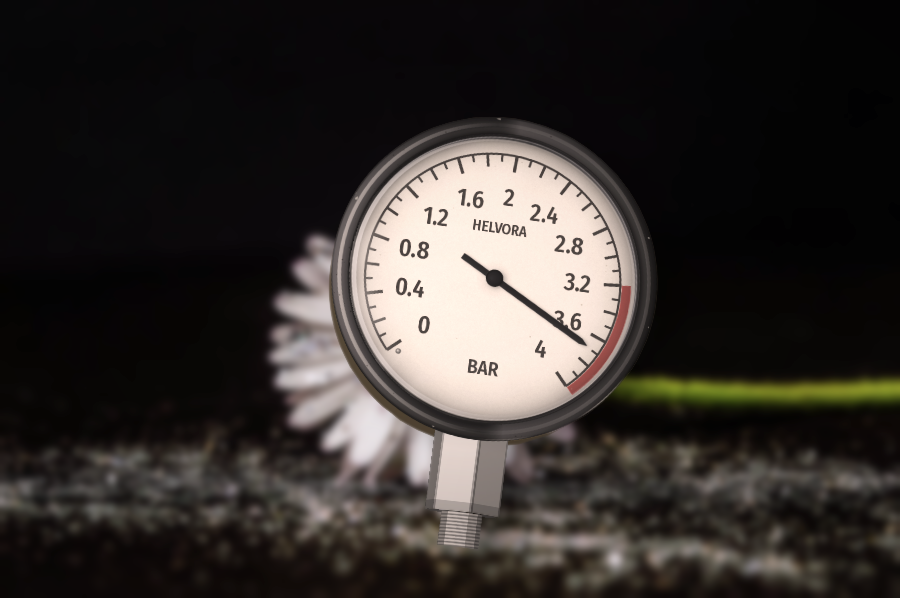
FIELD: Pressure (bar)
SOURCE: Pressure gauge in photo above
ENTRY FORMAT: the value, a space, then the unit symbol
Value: 3.7 bar
